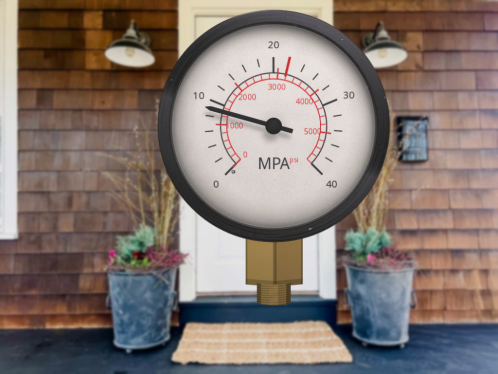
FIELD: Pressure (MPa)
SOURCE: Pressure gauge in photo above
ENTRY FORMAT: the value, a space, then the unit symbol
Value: 9 MPa
